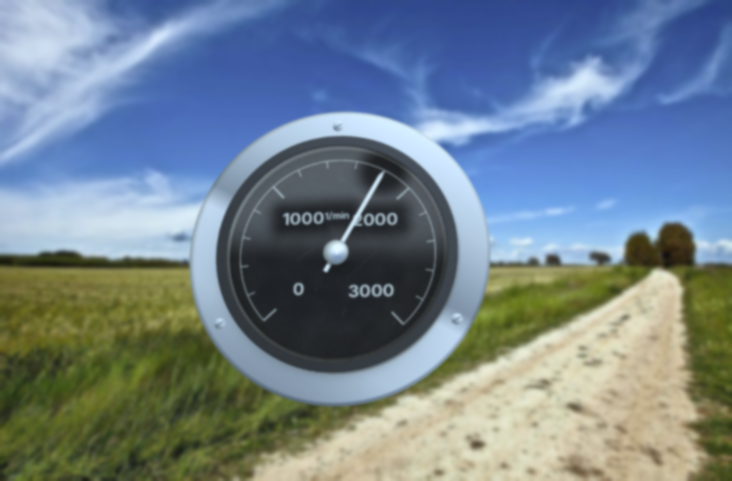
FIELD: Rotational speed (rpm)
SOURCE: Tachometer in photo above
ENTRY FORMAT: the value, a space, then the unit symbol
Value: 1800 rpm
